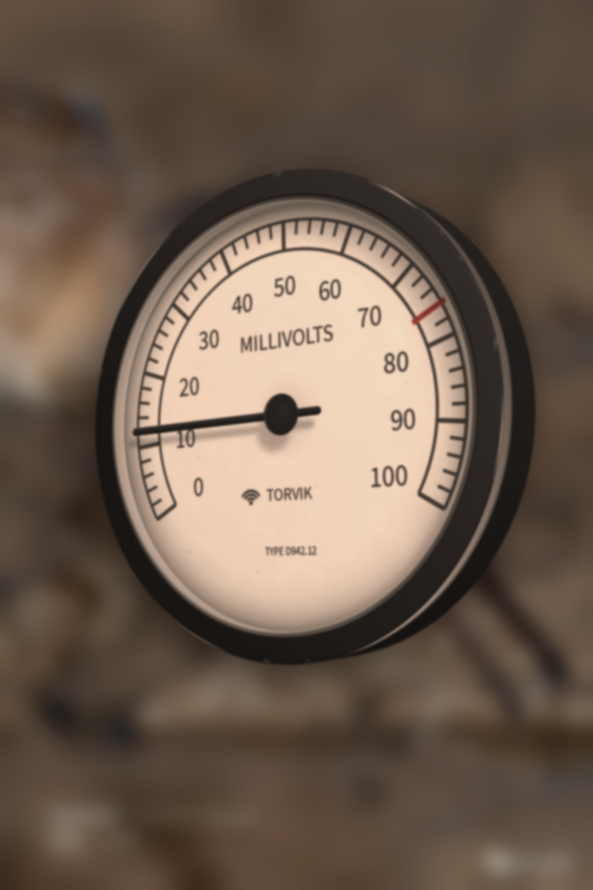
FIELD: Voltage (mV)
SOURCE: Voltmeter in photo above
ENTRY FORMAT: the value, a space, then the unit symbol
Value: 12 mV
